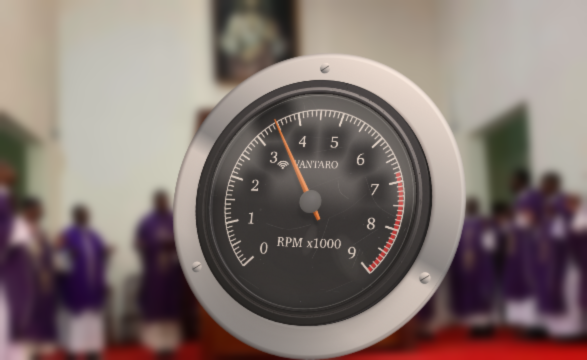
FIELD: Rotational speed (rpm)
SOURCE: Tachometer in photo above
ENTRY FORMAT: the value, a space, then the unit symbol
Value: 3500 rpm
